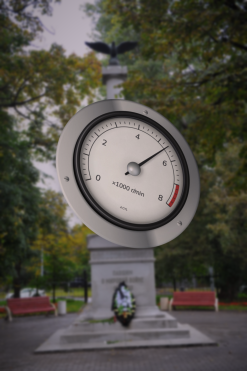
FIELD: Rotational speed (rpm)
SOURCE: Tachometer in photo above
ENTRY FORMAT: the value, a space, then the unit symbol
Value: 5400 rpm
